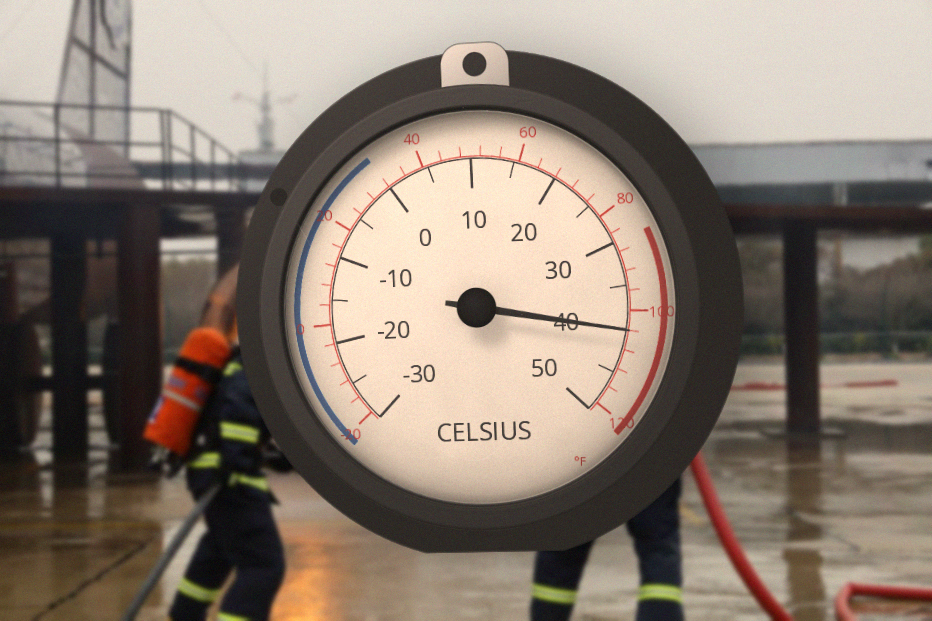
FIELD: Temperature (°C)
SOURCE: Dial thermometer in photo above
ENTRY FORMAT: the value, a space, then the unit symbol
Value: 40 °C
